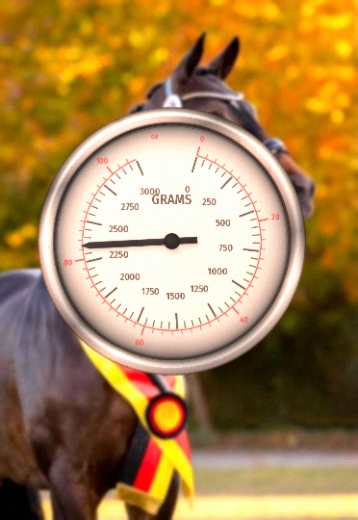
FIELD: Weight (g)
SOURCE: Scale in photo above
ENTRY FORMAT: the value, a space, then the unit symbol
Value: 2350 g
